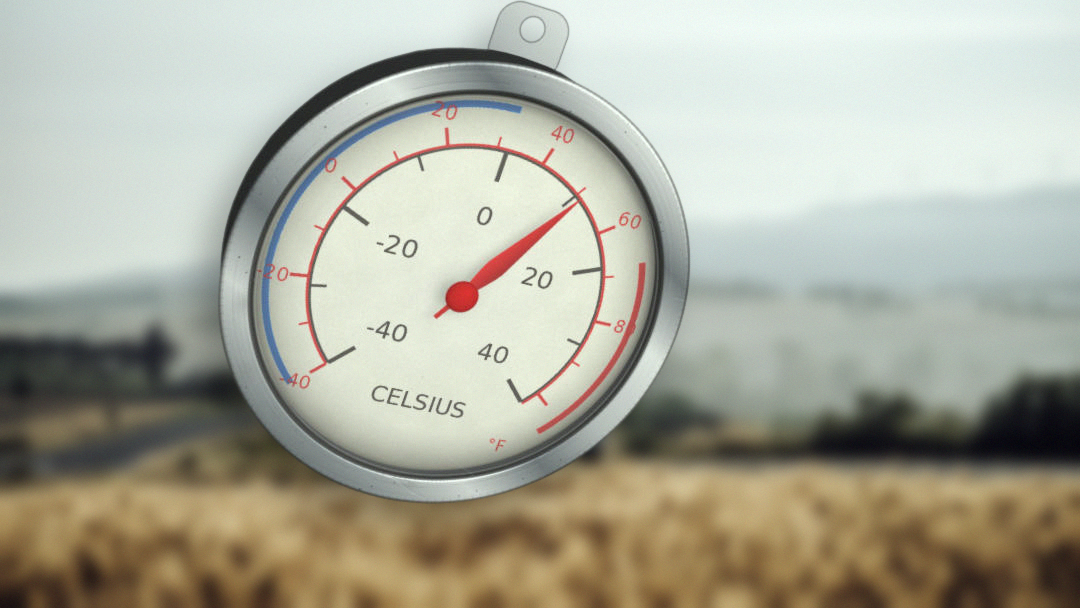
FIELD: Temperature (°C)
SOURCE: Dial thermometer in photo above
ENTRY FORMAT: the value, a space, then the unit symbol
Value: 10 °C
